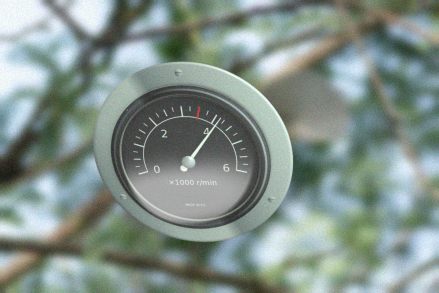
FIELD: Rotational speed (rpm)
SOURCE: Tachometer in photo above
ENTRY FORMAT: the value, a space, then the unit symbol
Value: 4125 rpm
